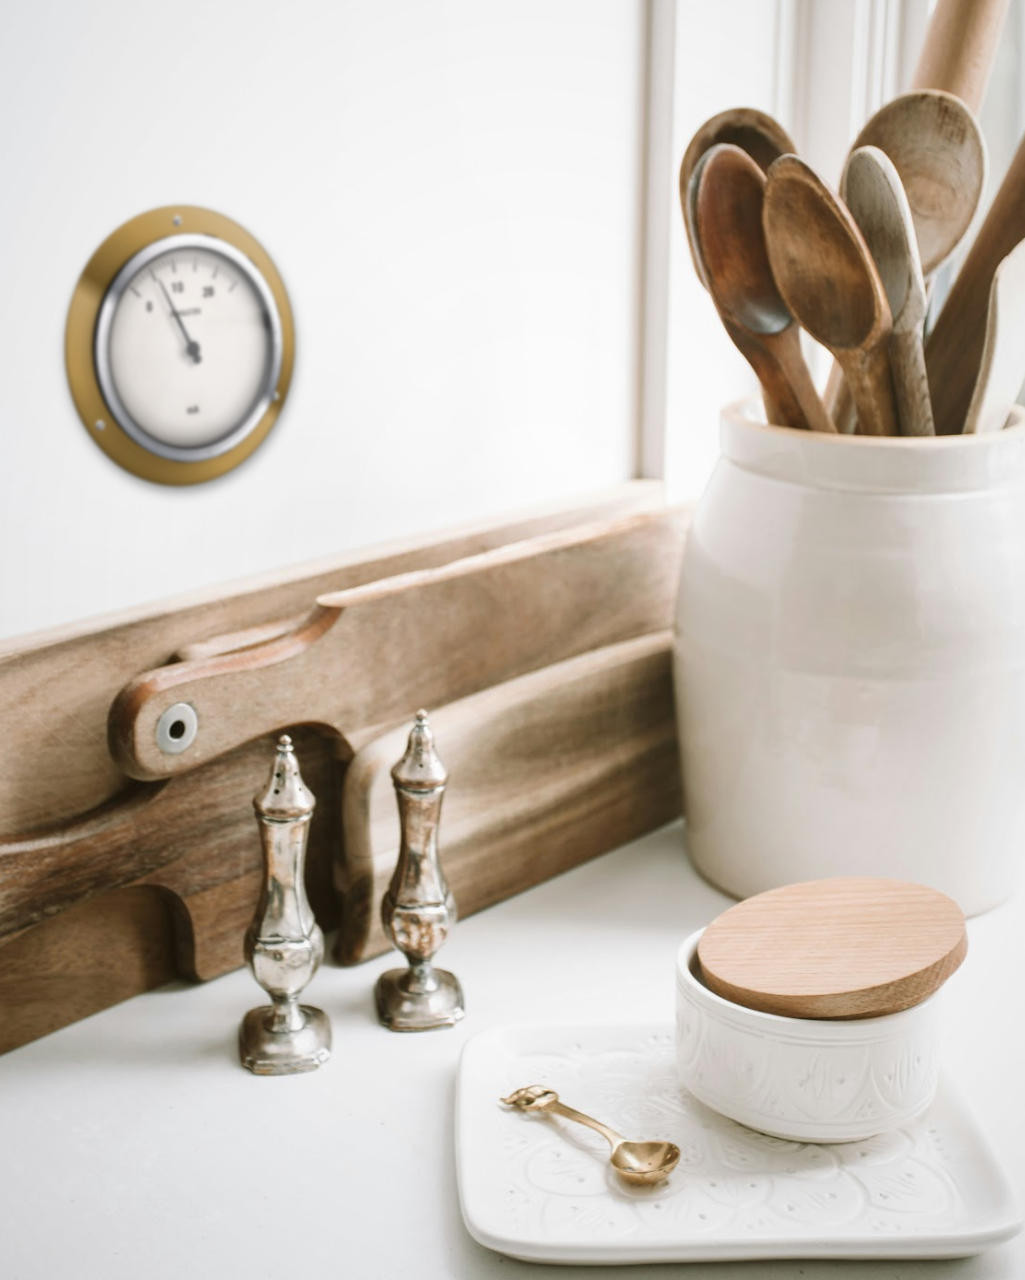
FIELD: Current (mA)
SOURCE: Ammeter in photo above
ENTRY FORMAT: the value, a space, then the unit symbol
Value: 5 mA
